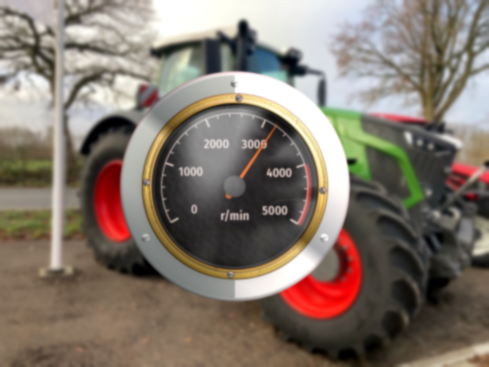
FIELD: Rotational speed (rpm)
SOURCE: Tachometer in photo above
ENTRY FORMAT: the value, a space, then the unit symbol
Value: 3200 rpm
